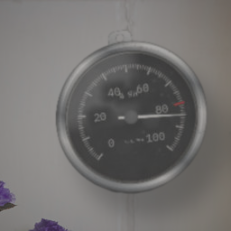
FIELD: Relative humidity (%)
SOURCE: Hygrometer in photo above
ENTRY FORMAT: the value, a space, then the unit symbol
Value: 85 %
